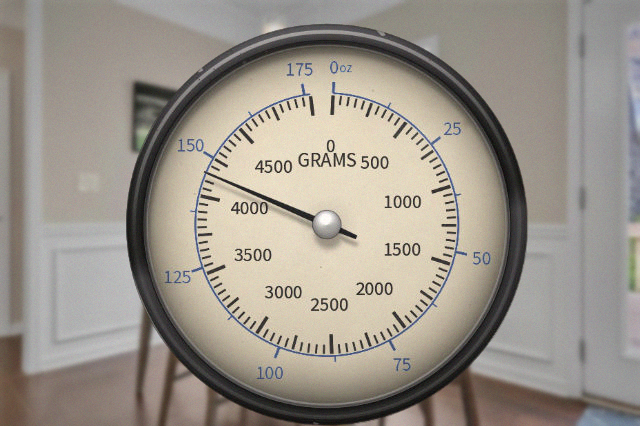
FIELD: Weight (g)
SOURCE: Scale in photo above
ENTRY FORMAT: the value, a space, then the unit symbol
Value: 4150 g
